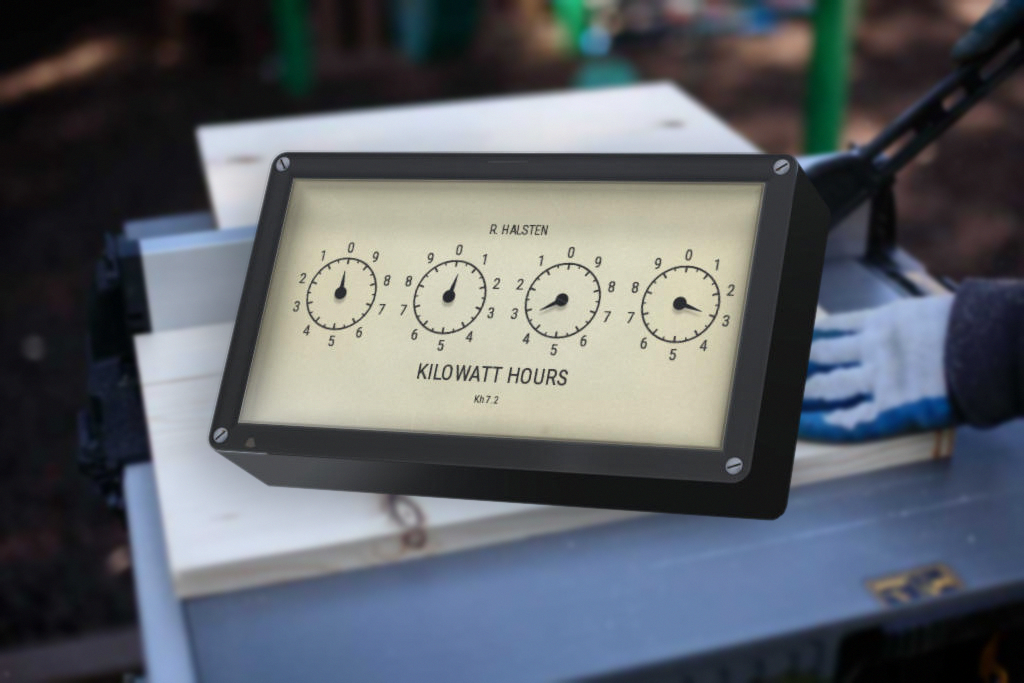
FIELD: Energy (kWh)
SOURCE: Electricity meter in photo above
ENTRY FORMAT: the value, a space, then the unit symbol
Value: 33 kWh
